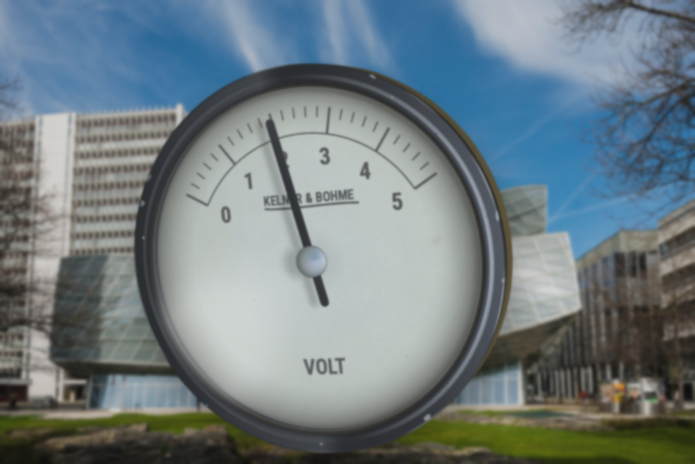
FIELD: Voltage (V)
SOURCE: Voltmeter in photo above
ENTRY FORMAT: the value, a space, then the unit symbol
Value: 2 V
